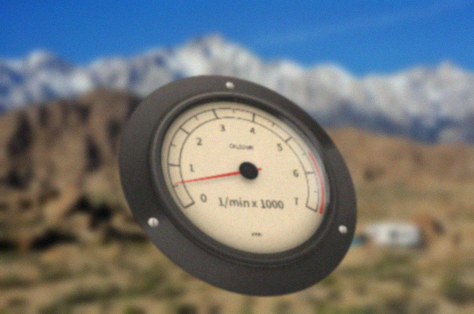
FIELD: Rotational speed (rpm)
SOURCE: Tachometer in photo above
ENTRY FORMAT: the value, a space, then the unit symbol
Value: 500 rpm
